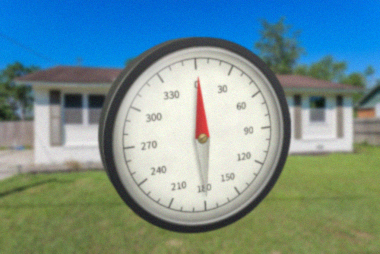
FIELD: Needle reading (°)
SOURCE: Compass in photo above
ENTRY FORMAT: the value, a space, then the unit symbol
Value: 0 °
